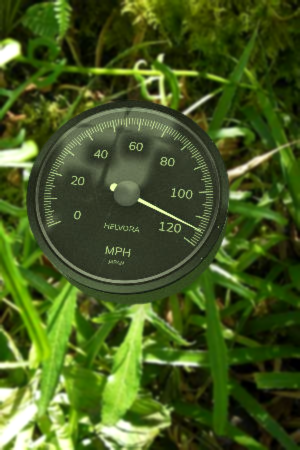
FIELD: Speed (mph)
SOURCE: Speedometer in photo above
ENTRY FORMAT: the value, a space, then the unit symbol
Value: 115 mph
